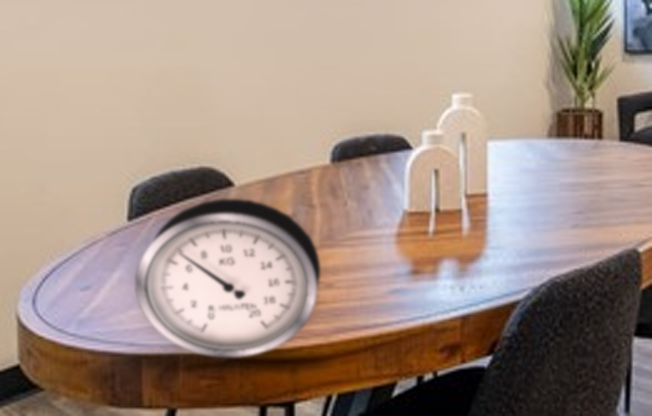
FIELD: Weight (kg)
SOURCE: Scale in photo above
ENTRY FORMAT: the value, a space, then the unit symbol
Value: 7 kg
